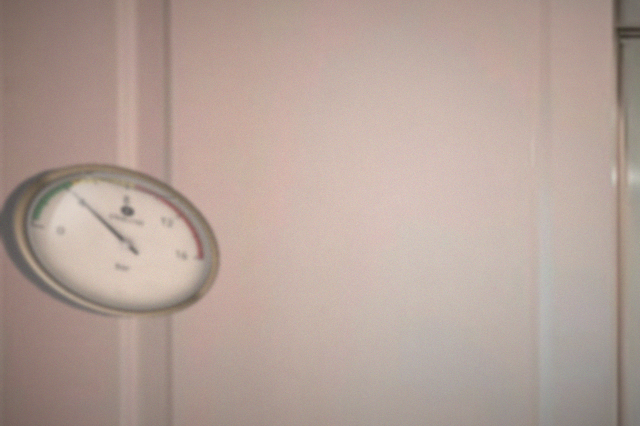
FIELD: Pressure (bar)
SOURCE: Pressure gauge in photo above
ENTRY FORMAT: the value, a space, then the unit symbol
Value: 4 bar
